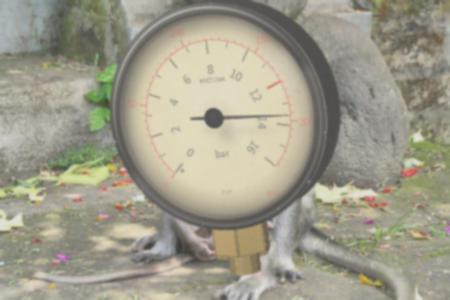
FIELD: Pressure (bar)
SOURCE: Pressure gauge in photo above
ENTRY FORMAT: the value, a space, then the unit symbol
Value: 13.5 bar
